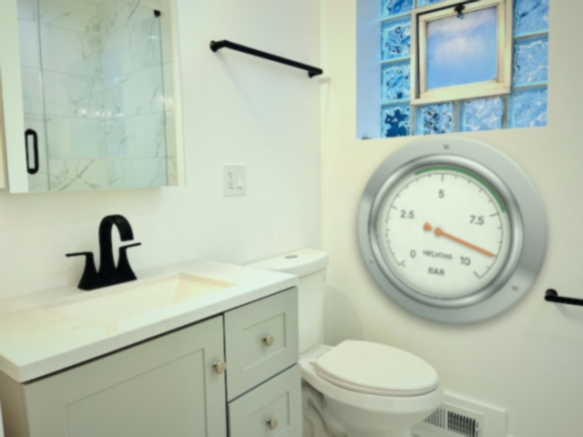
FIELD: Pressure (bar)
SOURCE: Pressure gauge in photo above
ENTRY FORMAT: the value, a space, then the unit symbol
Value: 9 bar
